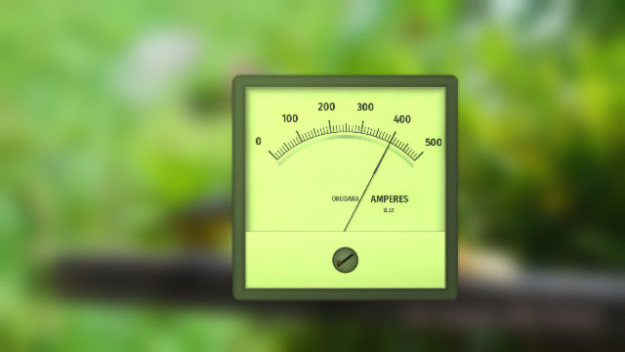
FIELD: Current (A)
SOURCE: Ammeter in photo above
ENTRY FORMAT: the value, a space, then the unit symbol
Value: 400 A
